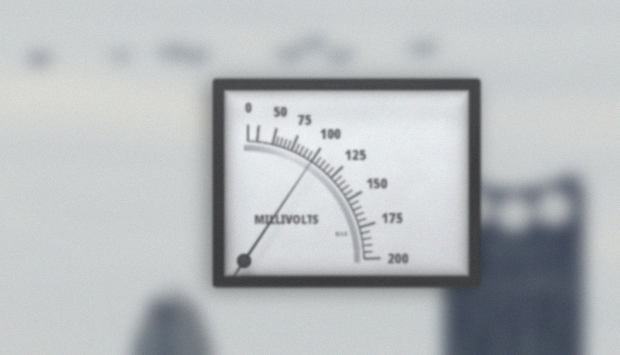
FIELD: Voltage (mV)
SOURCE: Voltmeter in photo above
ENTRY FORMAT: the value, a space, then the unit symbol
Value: 100 mV
